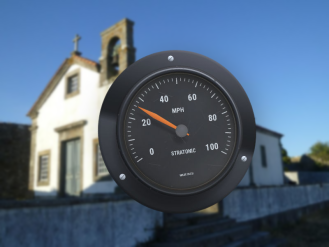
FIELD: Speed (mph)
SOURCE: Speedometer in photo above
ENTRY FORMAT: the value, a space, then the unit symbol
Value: 26 mph
